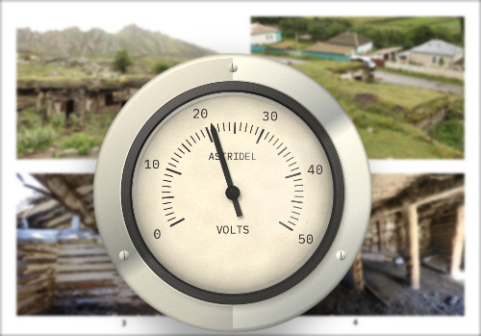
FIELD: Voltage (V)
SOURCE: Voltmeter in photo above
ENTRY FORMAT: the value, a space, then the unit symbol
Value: 21 V
